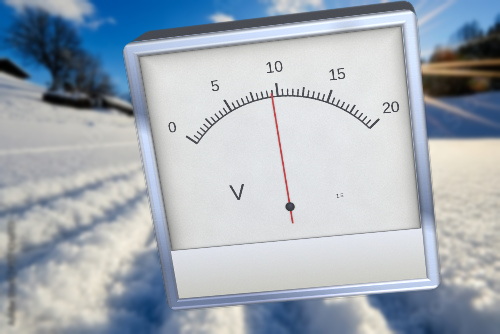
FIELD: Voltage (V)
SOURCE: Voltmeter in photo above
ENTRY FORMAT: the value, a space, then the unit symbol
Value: 9.5 V
